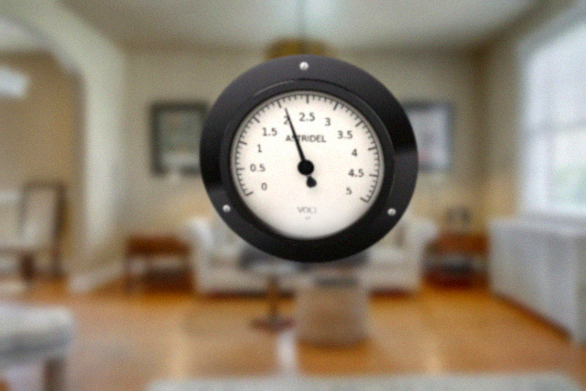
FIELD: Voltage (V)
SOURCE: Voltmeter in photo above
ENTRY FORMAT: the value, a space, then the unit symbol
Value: 2.1 V
